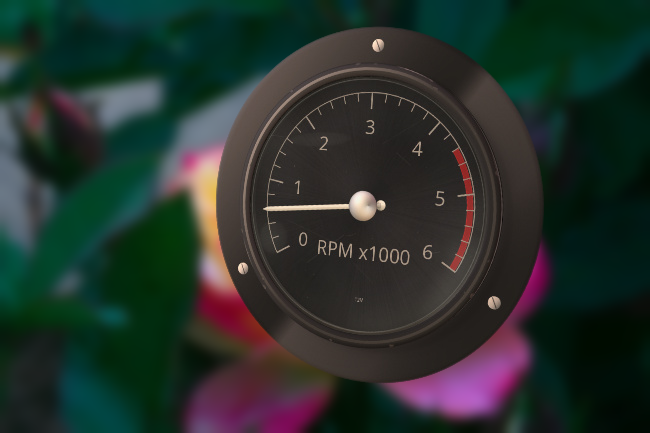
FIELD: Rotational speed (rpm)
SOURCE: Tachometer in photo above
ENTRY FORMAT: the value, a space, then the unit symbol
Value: 600 rpm
